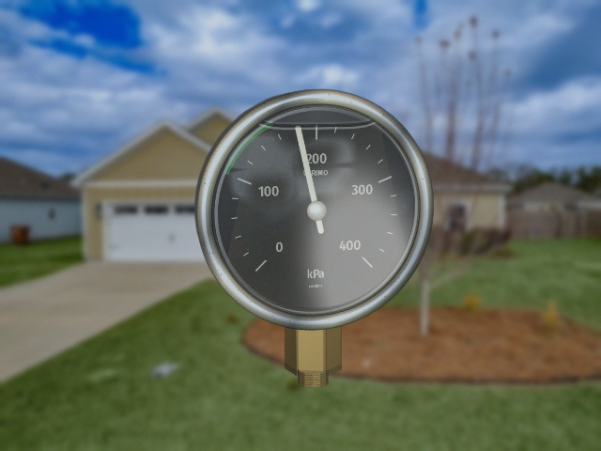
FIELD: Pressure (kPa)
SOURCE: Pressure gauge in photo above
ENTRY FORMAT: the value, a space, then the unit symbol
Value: 180 kPa
